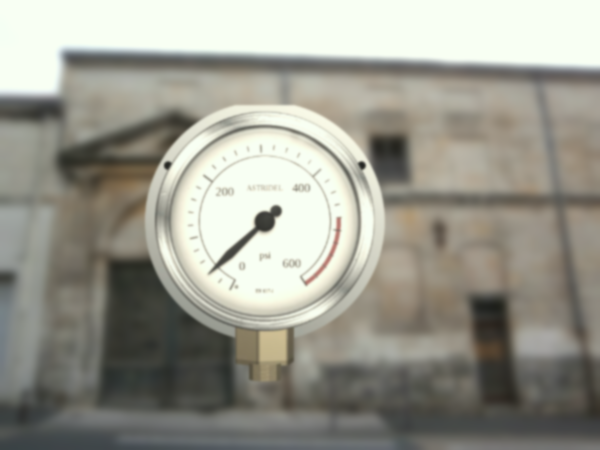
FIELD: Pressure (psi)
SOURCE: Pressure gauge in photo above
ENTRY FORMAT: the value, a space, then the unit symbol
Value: 40 psi
